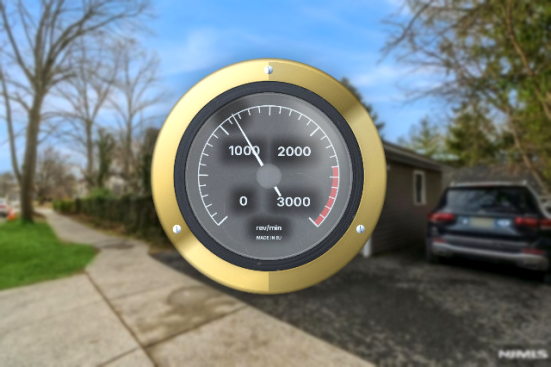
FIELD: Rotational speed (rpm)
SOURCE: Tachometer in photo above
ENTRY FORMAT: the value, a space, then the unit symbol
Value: 1150 rpm
